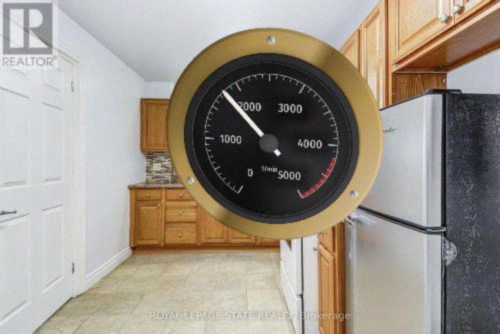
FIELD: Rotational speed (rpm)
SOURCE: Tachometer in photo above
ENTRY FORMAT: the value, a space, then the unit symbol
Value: 1800 rpm
